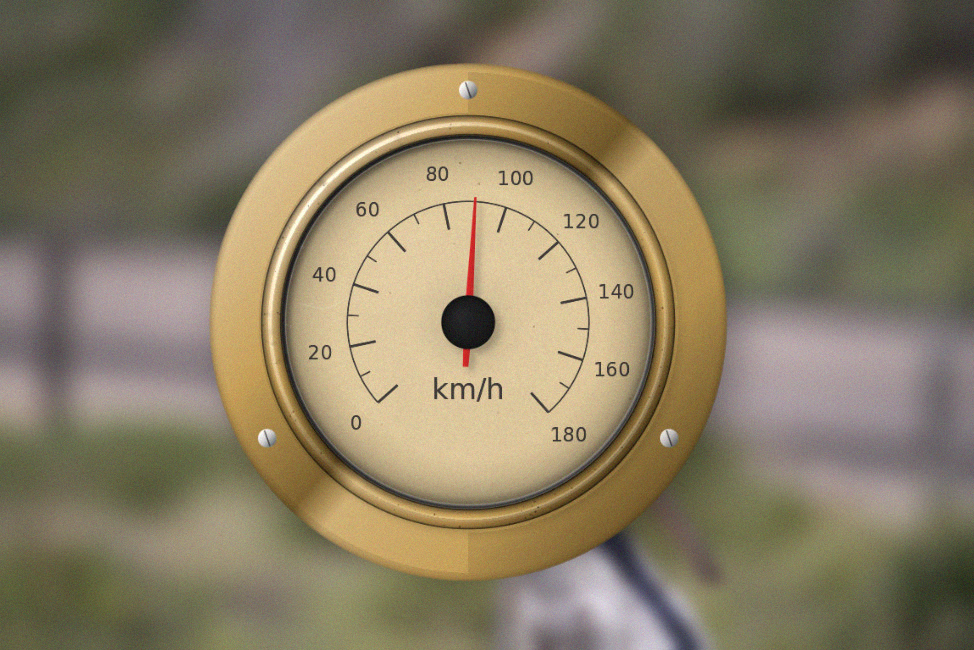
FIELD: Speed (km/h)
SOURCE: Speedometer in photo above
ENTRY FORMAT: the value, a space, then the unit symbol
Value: 90 km/h
